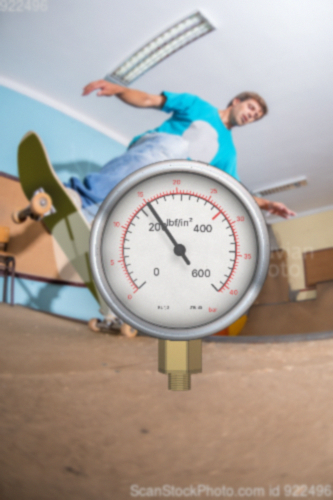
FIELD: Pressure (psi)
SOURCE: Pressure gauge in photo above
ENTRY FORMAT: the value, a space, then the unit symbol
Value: 220 psi
